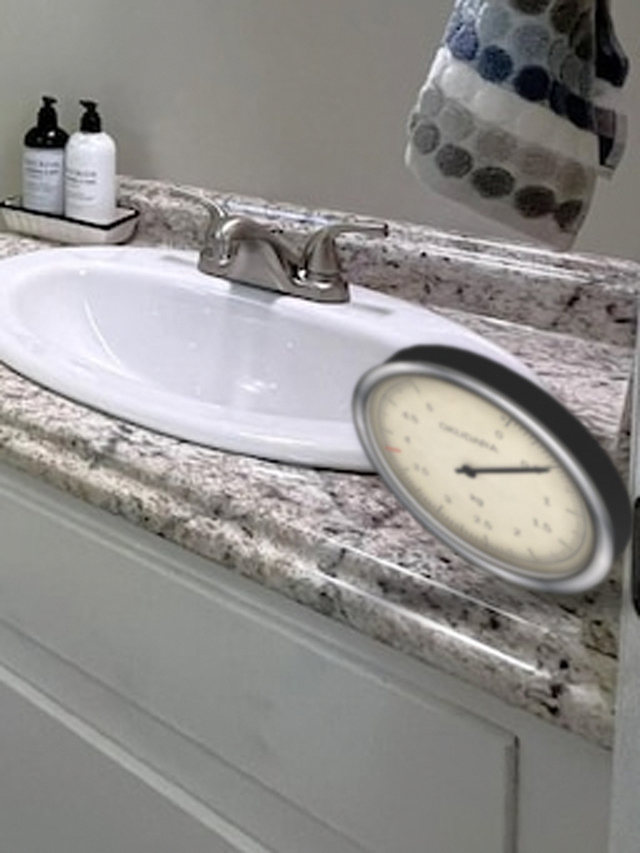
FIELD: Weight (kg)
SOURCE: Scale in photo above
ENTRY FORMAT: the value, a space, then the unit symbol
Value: 0.5 kg
